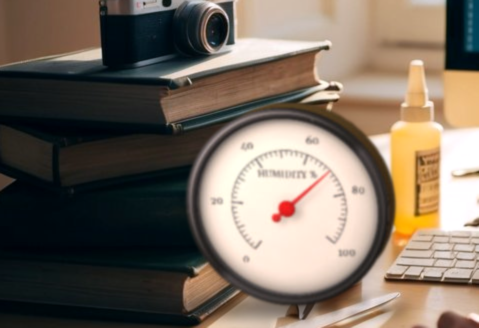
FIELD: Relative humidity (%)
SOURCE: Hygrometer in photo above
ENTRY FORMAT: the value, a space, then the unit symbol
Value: 70 %
